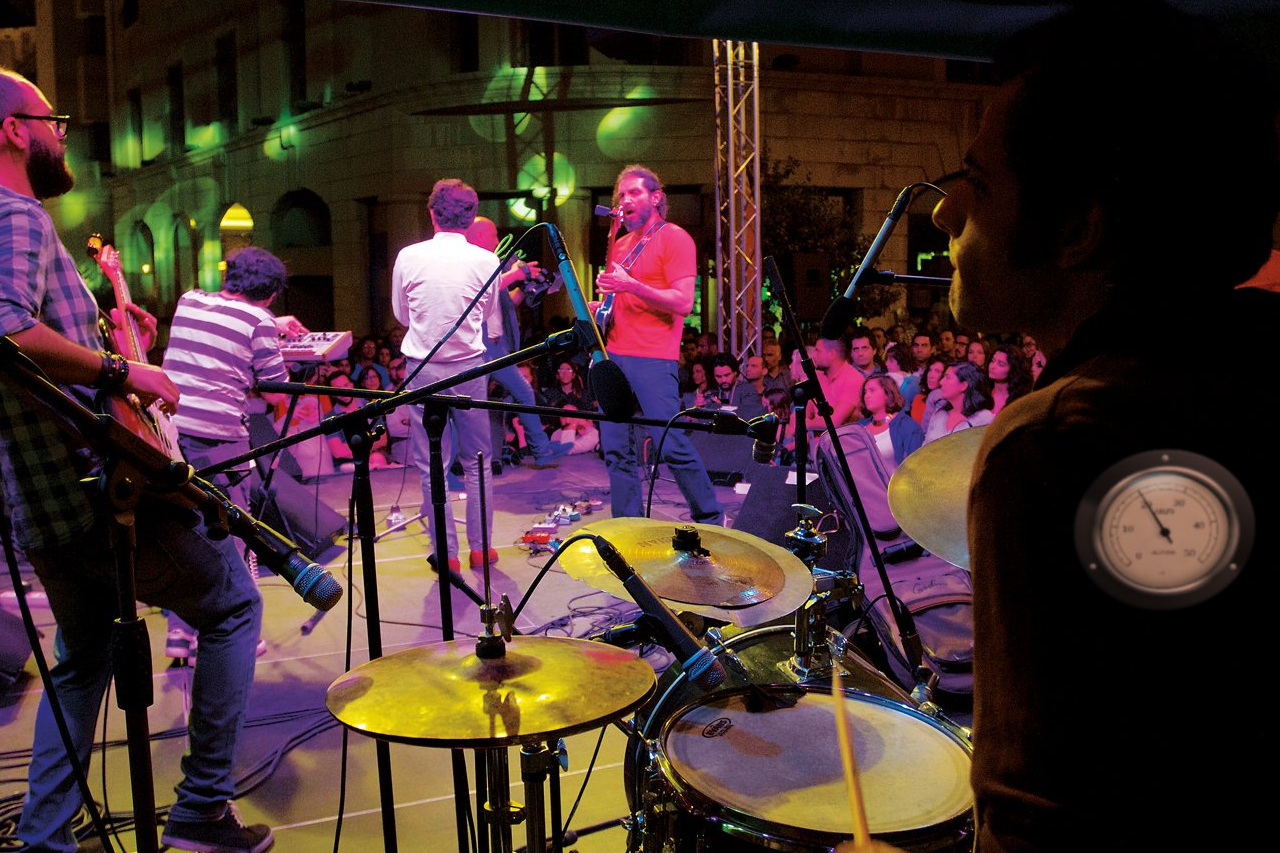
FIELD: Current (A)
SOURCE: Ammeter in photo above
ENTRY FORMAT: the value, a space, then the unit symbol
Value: 20 A
